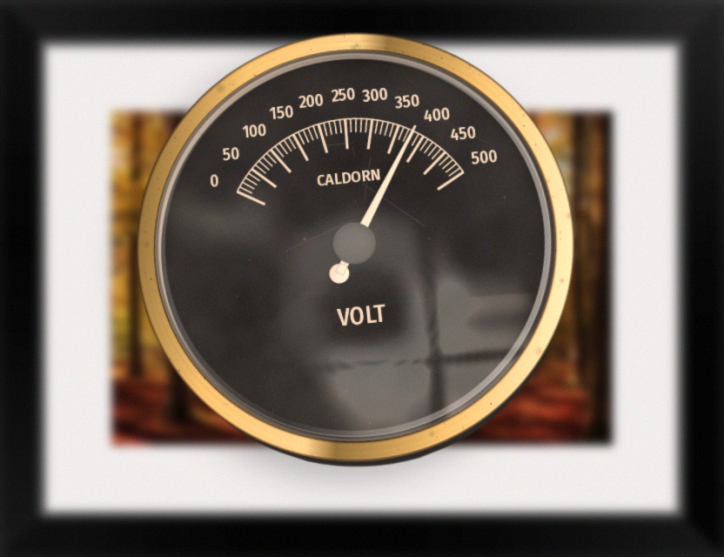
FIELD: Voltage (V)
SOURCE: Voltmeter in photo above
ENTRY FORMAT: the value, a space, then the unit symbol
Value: 380 V
